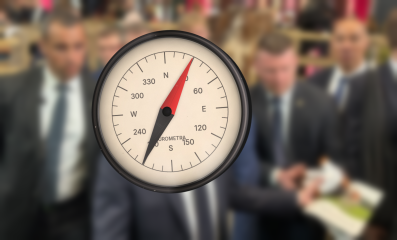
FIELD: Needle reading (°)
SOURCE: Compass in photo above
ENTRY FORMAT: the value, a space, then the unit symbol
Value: 30 °
